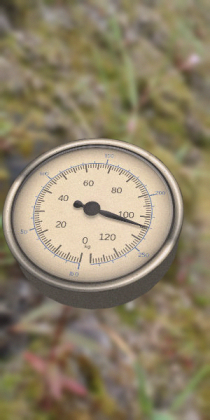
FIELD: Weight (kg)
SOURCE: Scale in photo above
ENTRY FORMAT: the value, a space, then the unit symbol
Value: 105 kg
